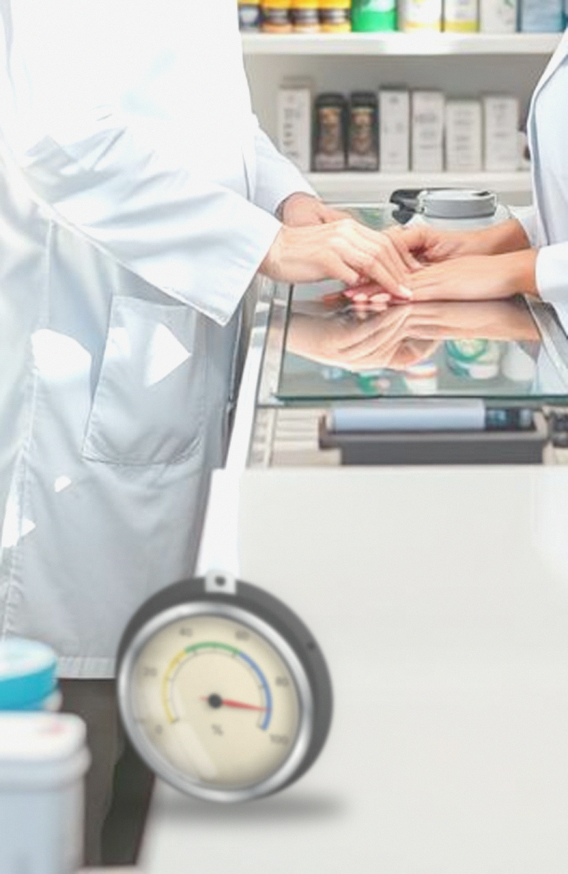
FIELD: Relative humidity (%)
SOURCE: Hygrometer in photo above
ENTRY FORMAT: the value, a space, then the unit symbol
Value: 90 %
